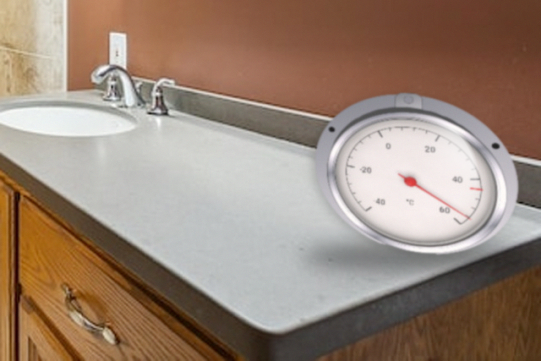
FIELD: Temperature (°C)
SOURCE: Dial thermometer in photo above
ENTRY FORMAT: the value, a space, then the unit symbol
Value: 56 °C
